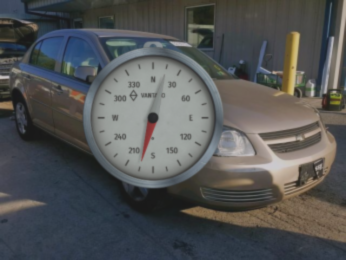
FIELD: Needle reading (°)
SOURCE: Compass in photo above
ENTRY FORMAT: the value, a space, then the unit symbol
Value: 195 °
